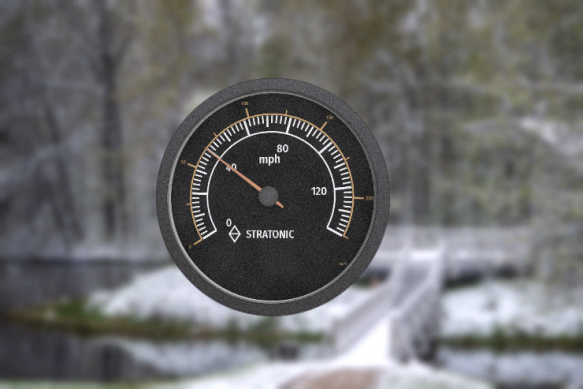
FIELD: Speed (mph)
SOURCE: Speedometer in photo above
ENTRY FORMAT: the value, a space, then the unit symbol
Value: 40 mph
